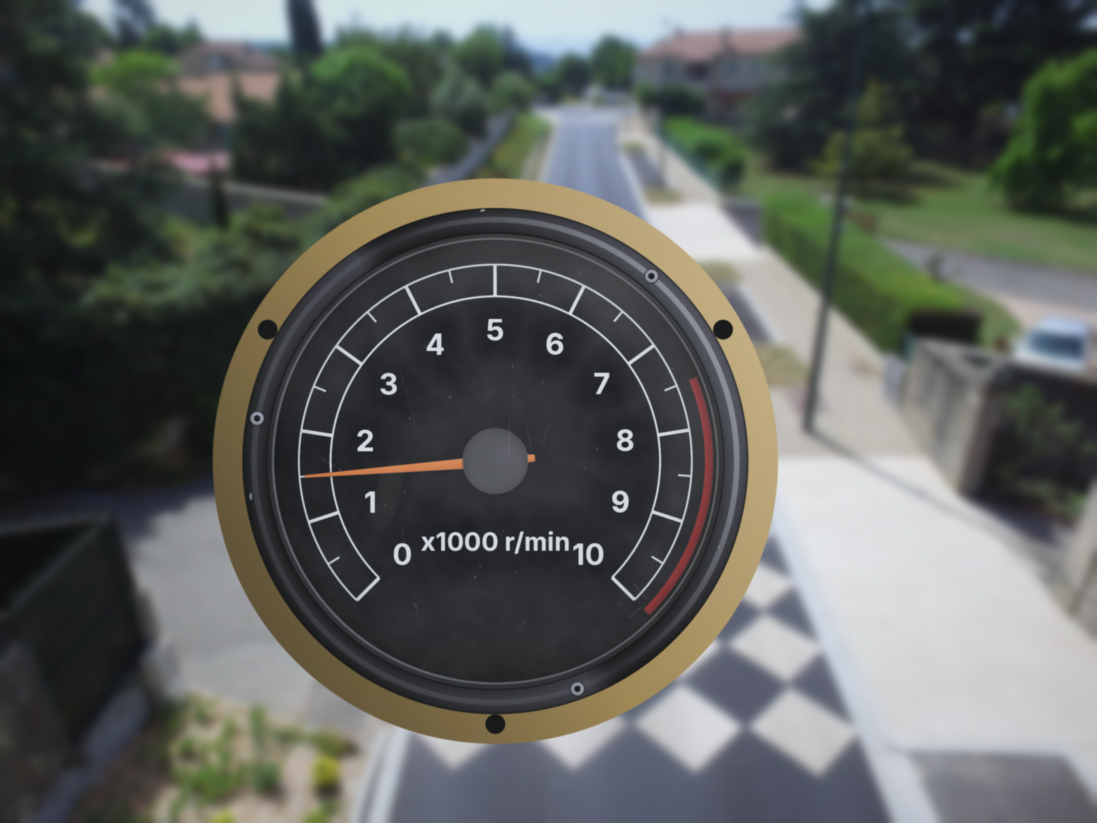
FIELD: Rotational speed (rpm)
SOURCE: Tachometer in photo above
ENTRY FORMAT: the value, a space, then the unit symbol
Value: 1500 rpm
